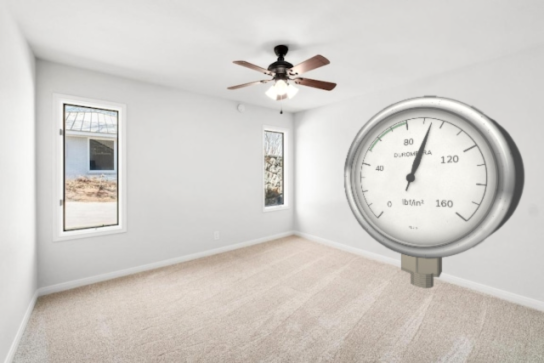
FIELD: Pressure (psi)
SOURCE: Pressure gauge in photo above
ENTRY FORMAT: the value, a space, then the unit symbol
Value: 95 psi
